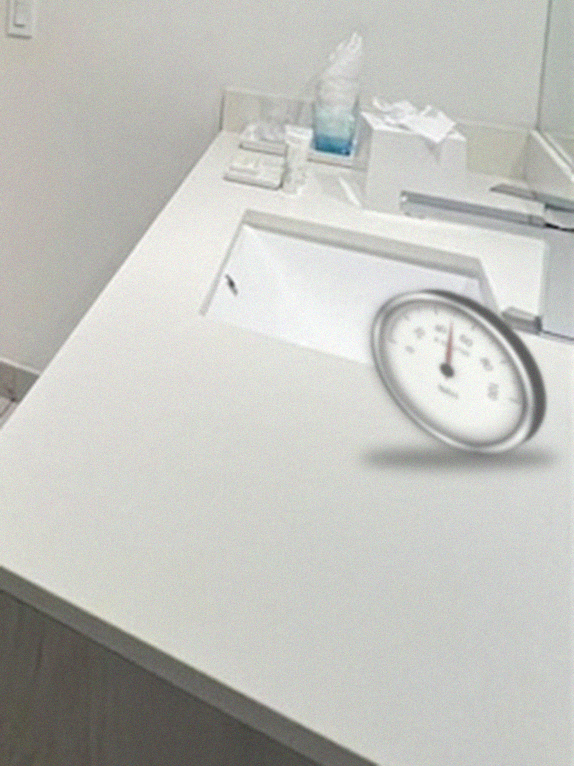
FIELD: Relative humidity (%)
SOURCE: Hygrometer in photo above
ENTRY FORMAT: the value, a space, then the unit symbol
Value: 50 %
